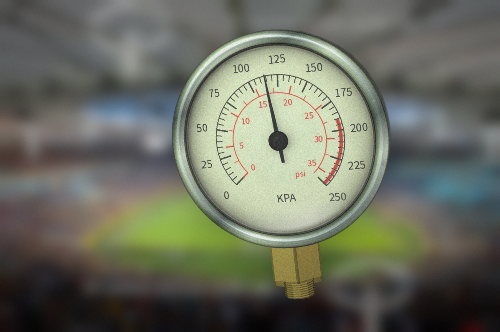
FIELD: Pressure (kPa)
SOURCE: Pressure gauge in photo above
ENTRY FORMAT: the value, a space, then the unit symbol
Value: 115 kPa
